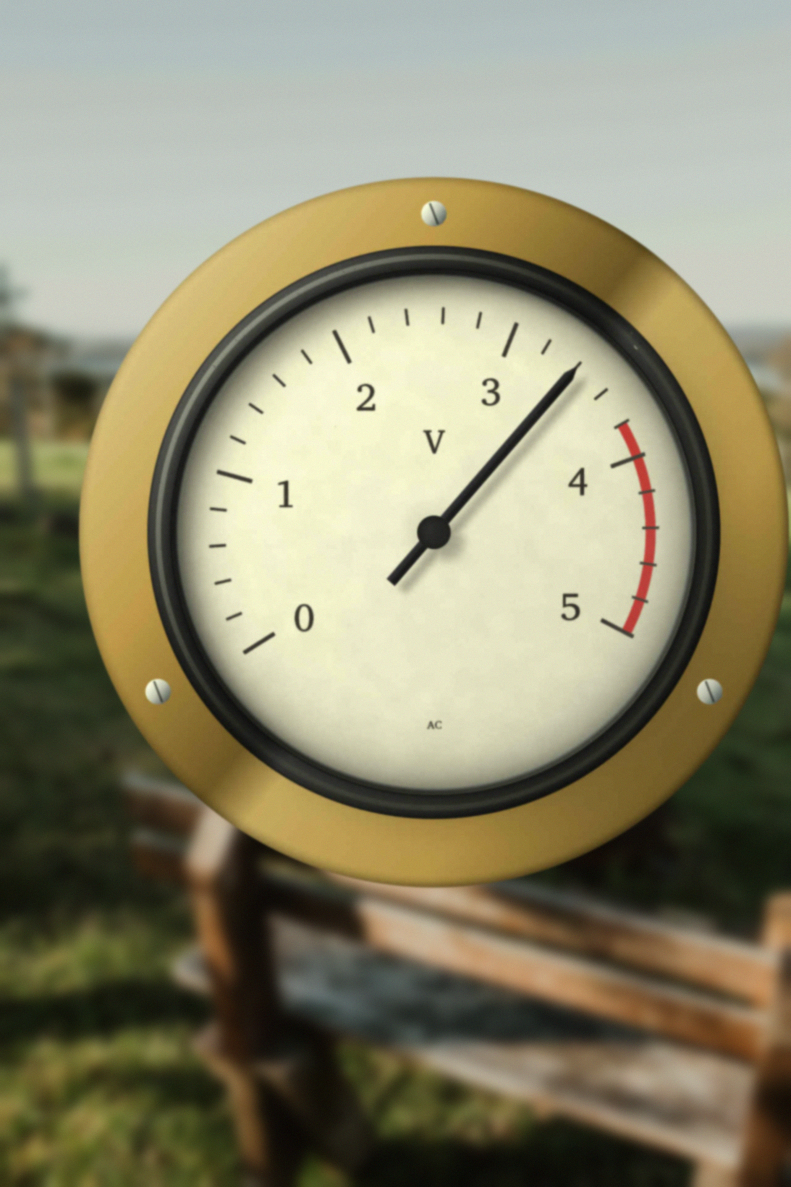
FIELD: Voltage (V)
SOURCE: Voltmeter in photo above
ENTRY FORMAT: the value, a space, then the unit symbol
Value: 3.4 V
